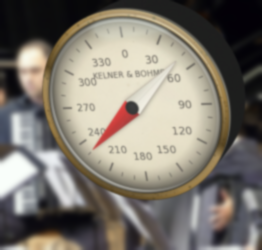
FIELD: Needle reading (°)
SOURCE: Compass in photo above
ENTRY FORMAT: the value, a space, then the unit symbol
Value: 230 °
